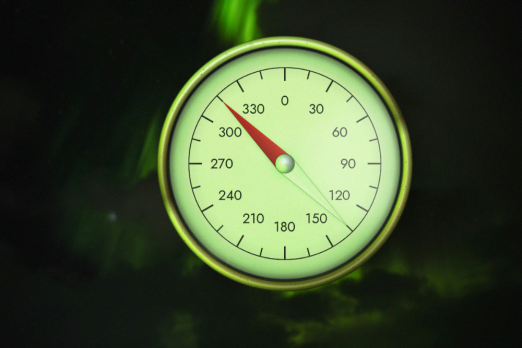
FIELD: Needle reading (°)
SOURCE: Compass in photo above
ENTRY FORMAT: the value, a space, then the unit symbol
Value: 315 °
